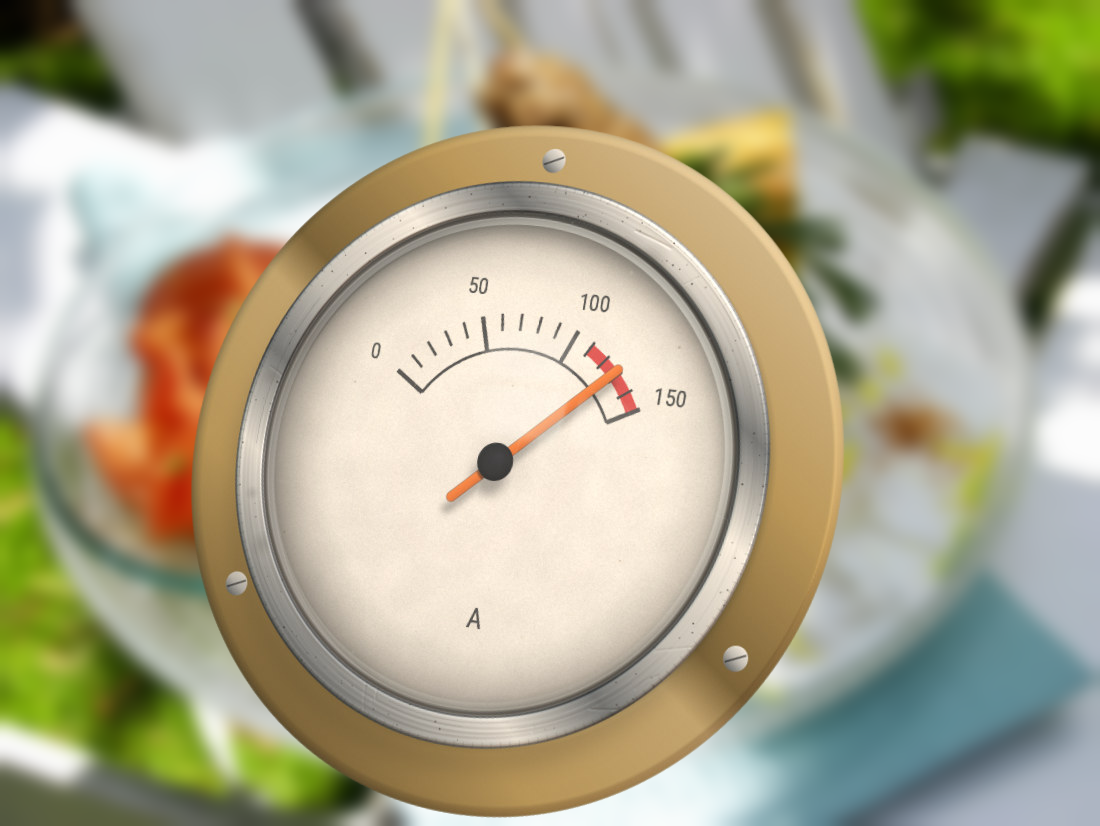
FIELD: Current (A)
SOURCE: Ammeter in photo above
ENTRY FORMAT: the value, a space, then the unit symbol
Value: 130 A
